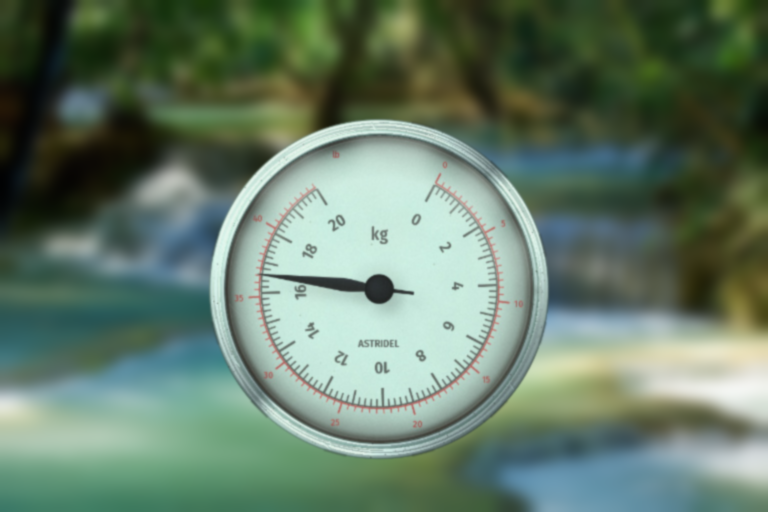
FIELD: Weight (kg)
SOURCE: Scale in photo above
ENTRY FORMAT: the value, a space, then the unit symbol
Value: 16.6 kg
